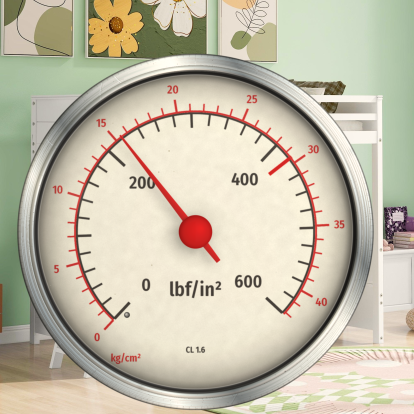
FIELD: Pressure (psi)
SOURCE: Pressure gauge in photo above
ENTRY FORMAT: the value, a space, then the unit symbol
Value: 220 psi
